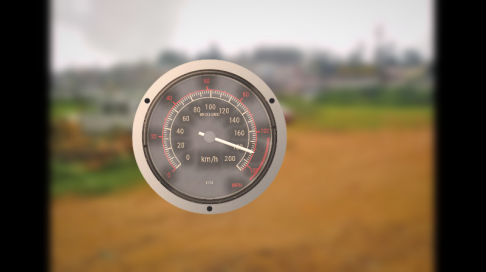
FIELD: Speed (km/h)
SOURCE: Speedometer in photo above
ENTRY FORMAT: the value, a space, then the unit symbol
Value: 180 km/h
